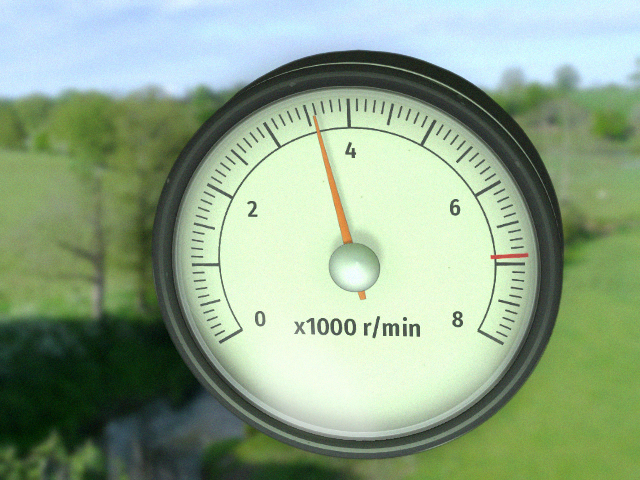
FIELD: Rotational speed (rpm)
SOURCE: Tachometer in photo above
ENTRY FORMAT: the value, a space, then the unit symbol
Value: 3600 rpm
